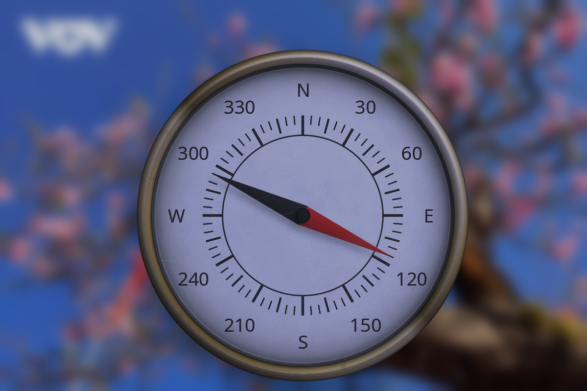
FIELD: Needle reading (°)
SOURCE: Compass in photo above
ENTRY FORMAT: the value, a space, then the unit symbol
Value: 115 °
